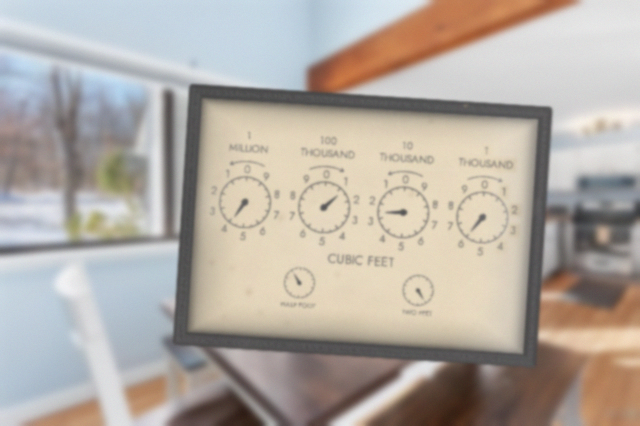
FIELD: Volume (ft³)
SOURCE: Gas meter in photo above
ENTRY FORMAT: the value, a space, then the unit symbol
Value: 412600 ft³
